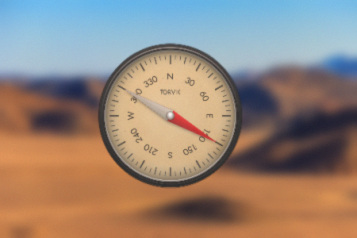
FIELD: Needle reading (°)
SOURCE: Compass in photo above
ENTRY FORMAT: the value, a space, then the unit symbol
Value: 120 °
